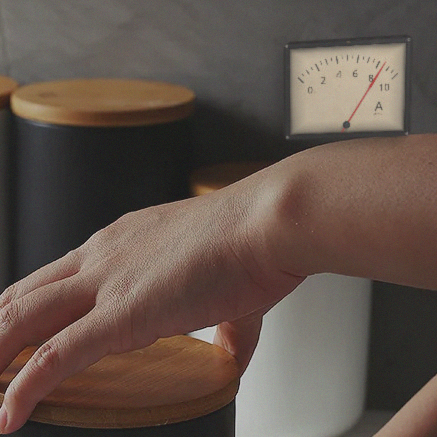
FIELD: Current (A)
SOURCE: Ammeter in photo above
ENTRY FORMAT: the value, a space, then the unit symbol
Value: 8.5 A
